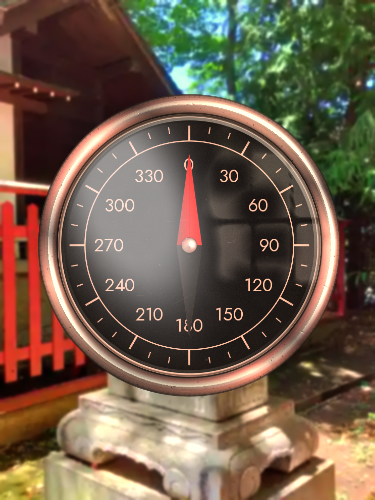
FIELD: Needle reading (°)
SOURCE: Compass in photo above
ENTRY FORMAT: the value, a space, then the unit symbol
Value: 0 °
